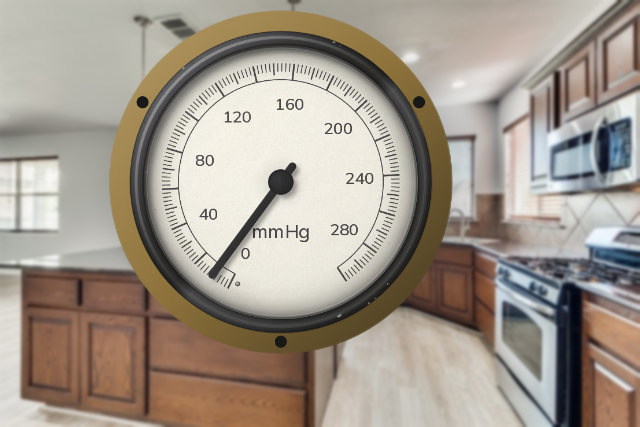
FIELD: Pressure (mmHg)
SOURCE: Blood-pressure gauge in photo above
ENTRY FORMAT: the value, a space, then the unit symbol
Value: 10 mmHg
